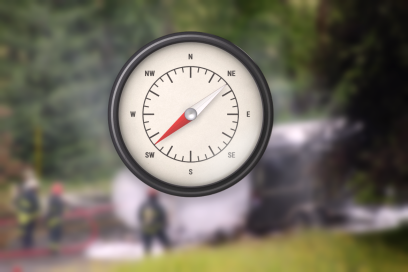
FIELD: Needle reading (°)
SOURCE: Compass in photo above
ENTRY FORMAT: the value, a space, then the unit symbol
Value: 230 °
